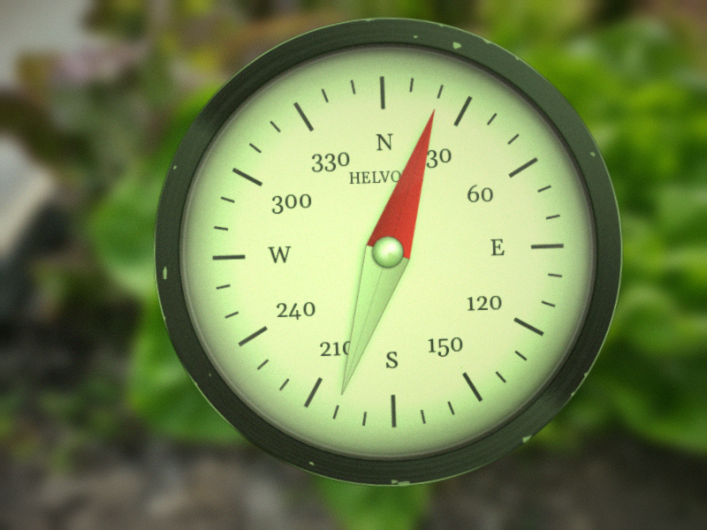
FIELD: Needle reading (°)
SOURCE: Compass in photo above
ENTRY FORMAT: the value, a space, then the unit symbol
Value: 20 °
